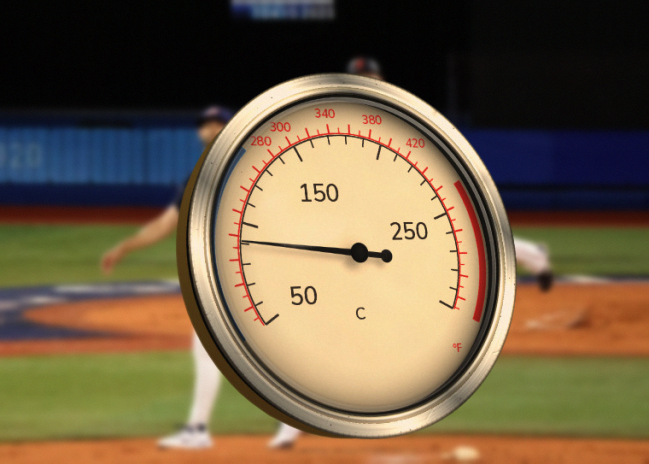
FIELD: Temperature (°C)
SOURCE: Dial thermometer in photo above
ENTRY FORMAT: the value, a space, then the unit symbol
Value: 90 °C
